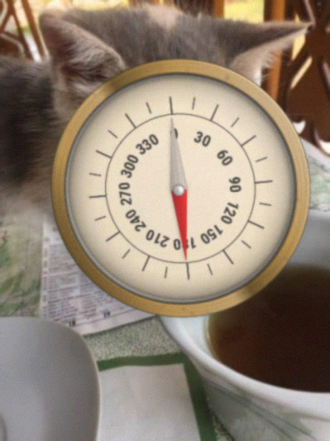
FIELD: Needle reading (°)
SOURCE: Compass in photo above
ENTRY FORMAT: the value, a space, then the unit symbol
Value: 180 °
